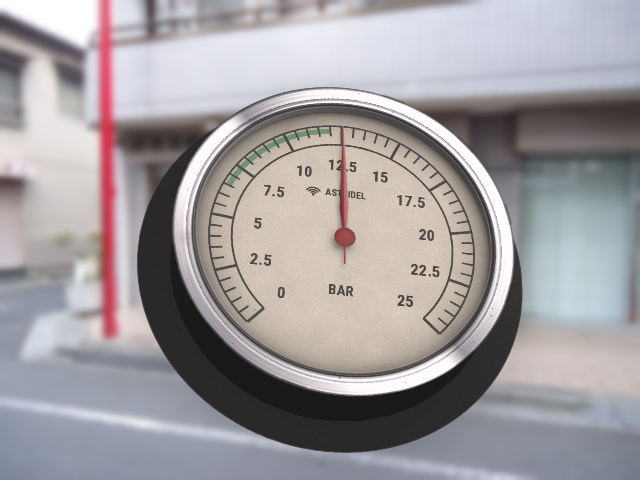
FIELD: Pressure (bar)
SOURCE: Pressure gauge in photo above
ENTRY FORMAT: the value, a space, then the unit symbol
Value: 12.5 bar
